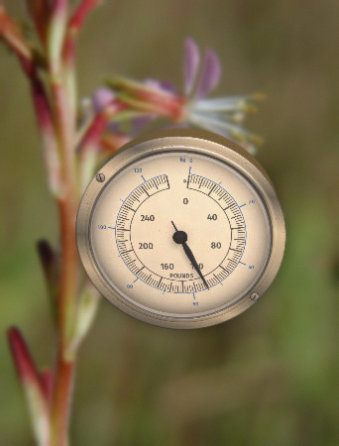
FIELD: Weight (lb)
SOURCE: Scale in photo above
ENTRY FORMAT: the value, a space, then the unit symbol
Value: 120 lb
